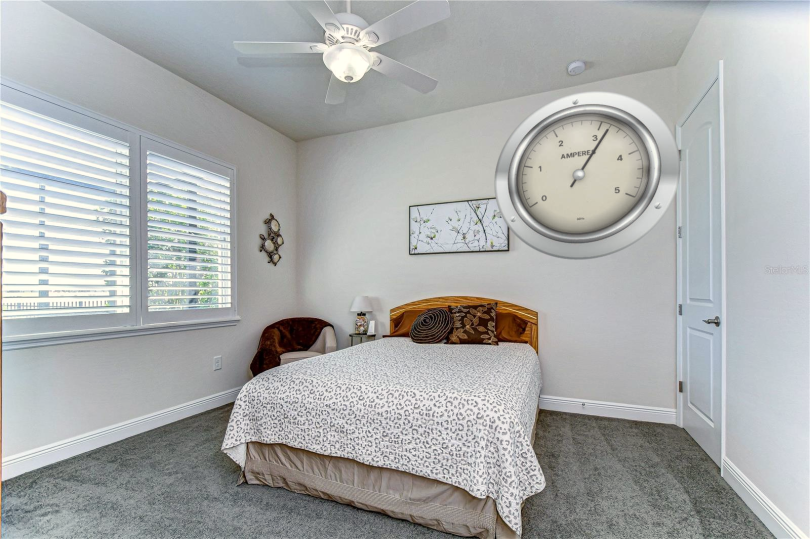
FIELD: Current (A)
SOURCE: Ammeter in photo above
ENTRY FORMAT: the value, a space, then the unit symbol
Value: 3.2 A
